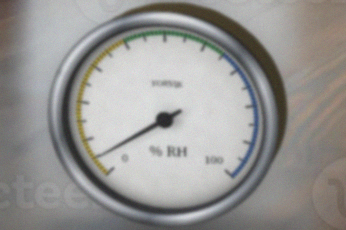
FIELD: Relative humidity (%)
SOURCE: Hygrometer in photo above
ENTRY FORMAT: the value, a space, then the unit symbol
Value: 5 %
